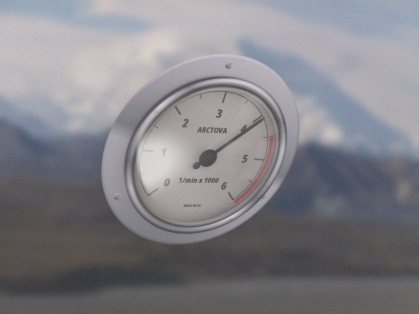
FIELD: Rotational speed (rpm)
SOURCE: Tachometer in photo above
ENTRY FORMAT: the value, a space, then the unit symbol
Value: 4000 rpm
